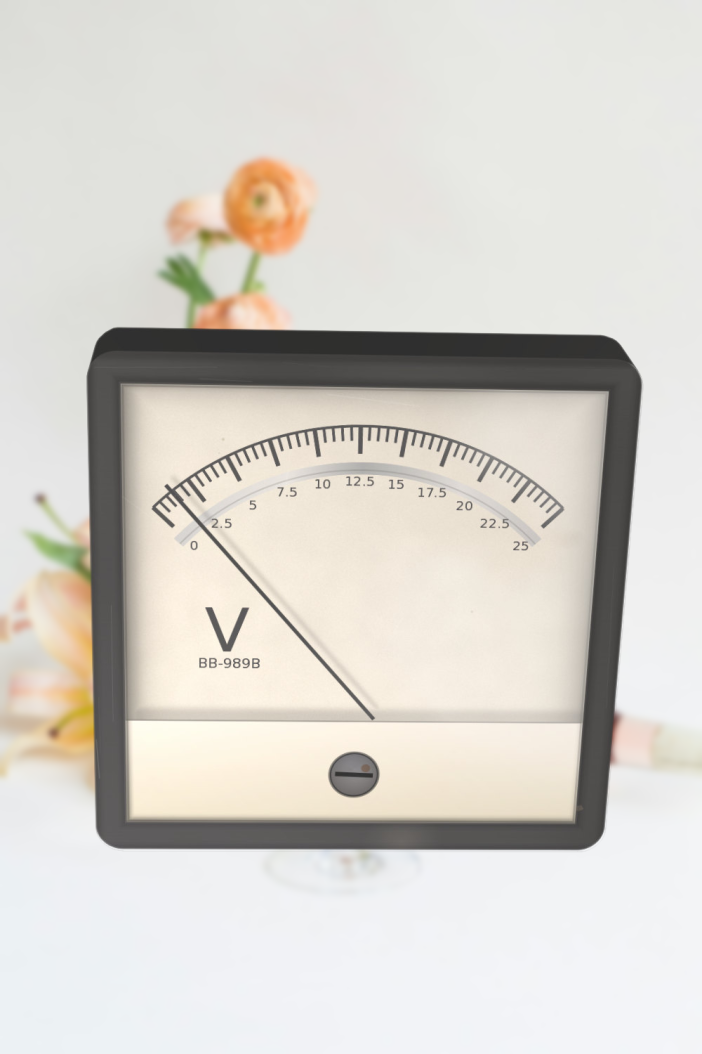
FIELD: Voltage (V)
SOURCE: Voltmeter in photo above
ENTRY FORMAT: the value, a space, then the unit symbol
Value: 1.5 V
